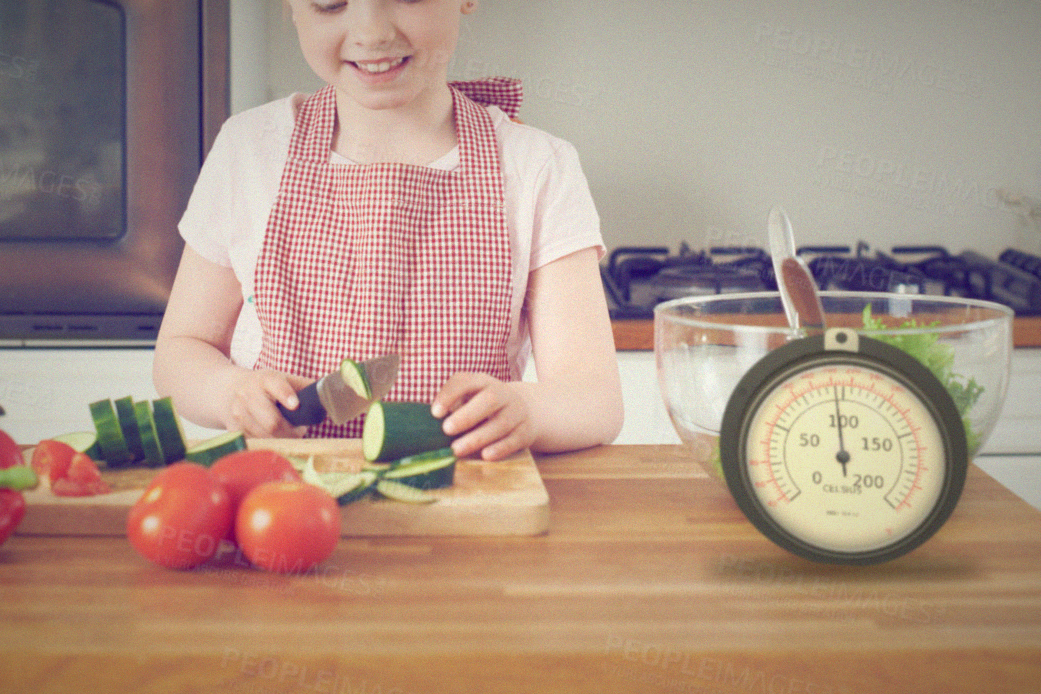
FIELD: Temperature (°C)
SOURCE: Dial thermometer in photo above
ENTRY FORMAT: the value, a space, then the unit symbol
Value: 95 °C
